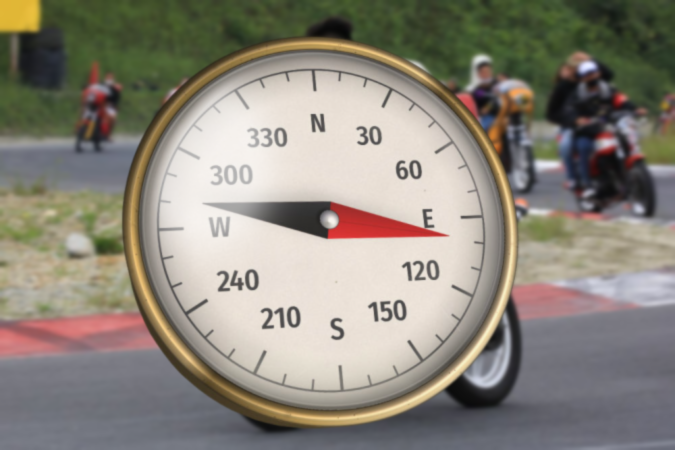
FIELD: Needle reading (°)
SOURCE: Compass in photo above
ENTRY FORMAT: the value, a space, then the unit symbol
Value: 100 °
